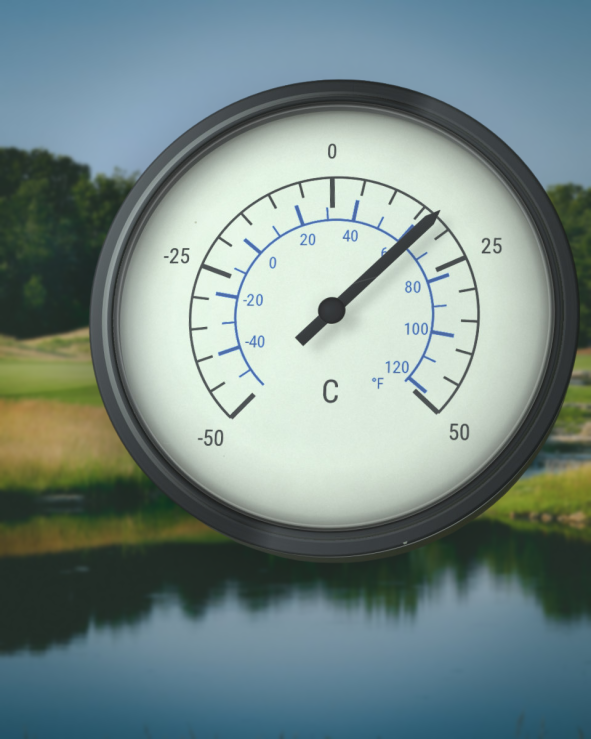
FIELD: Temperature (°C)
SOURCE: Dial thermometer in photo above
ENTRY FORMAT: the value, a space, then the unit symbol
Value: 17.5 °C
